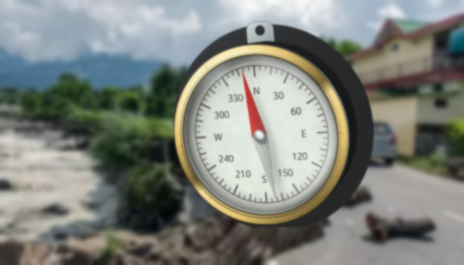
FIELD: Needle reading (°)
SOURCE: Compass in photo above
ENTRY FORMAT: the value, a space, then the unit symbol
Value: 350 °
